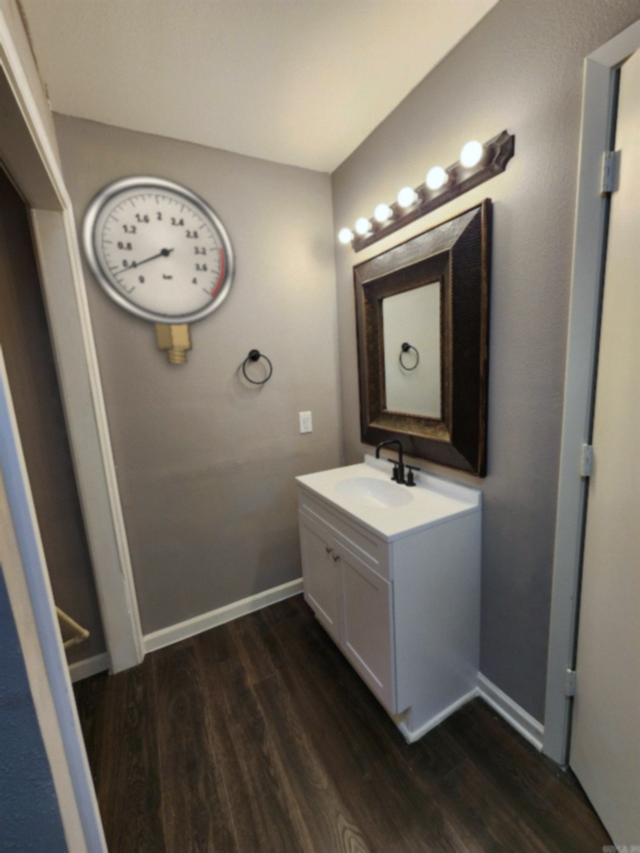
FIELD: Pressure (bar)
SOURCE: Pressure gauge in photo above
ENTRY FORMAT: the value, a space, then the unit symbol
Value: 0.3 bar
